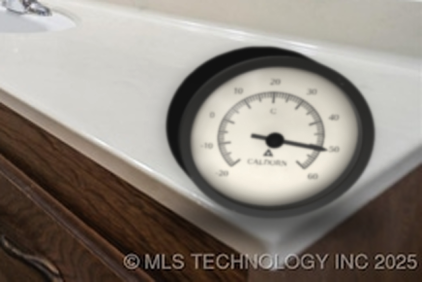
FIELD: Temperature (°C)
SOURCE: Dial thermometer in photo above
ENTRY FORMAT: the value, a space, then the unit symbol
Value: 50 °C
